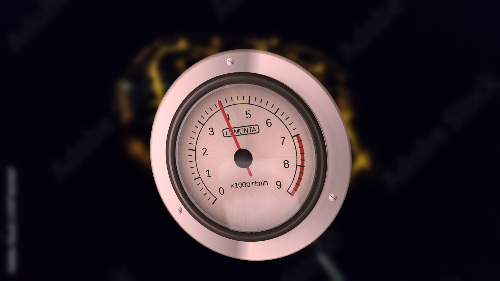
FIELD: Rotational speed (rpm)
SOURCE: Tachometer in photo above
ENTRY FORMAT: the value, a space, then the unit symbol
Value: 4000 rpm
